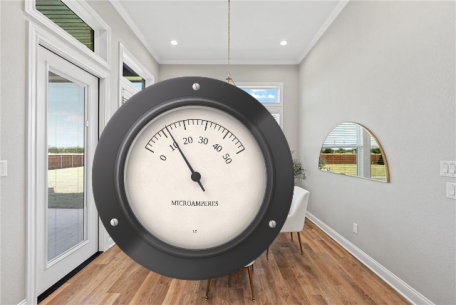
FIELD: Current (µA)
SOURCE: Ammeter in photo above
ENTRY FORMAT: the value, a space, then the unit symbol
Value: 12 µA
